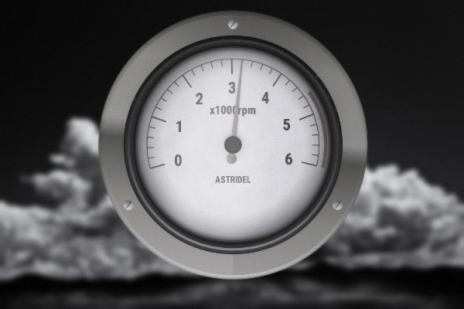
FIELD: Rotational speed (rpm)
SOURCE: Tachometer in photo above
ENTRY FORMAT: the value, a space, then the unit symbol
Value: 3200 rpm
